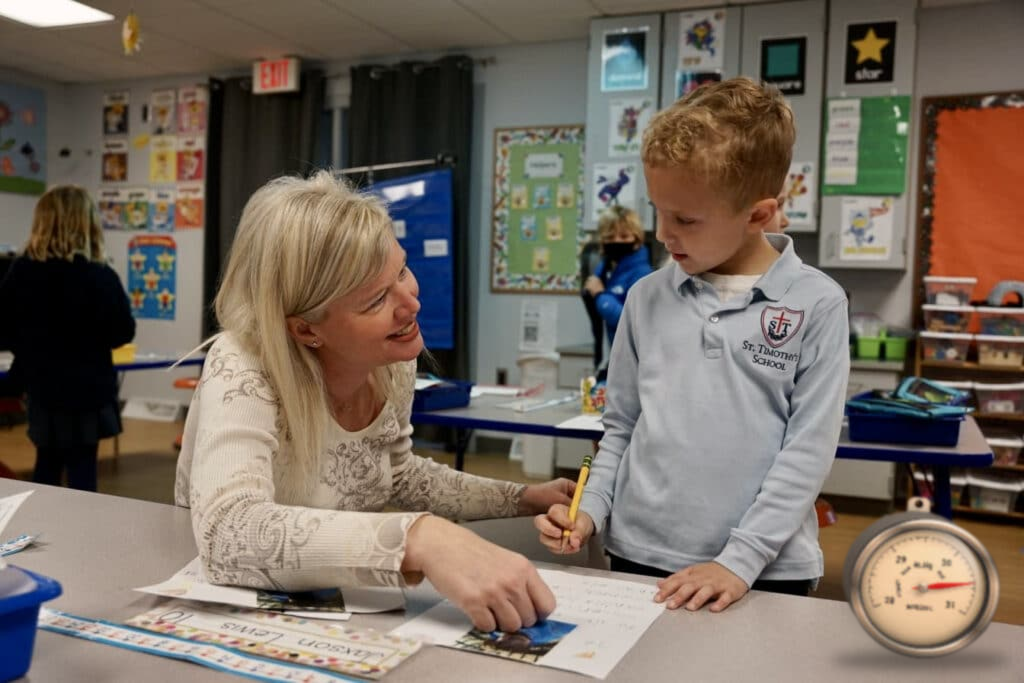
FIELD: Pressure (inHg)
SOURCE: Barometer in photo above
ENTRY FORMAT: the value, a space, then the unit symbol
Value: 30.5 inHg
